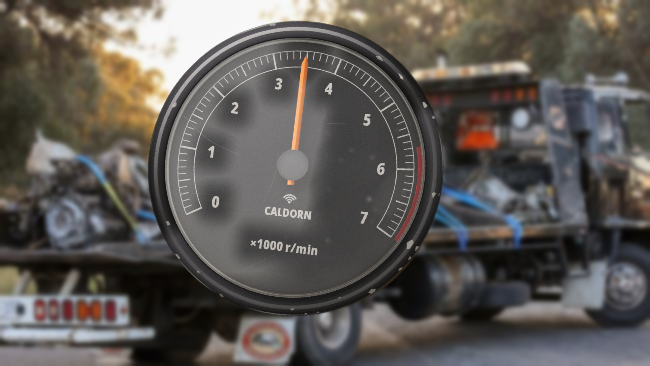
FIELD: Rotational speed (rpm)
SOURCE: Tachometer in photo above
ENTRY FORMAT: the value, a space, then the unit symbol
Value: 3500 rpm
